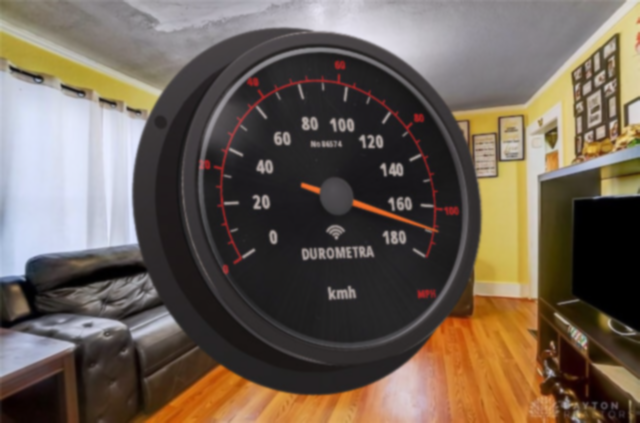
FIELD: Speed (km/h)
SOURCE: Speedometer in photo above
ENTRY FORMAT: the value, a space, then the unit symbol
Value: 170 km/h
